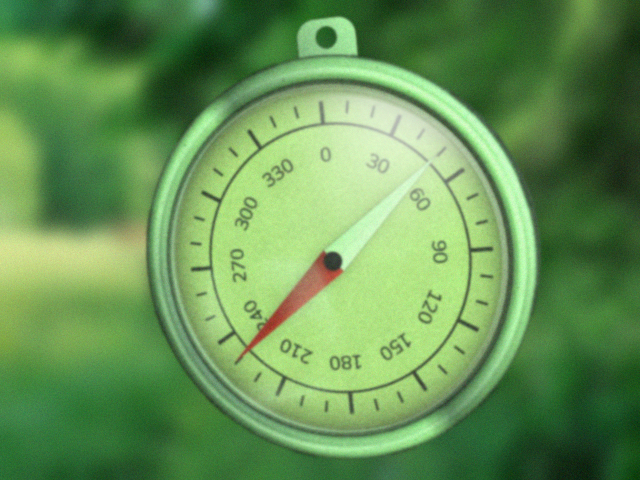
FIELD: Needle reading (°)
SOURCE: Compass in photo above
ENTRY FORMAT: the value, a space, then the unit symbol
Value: 230 °
